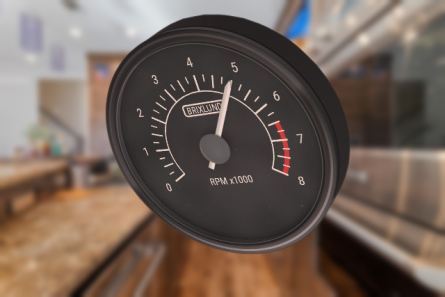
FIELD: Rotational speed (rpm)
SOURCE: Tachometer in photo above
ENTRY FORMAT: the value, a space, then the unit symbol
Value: 5000 rpm
